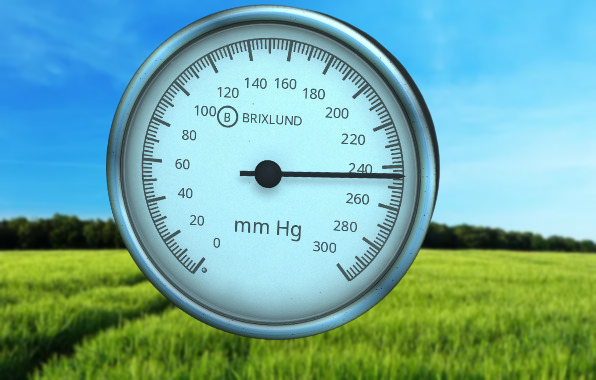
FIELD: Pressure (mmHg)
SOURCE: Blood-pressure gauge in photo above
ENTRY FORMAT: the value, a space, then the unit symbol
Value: 244 mmHg
